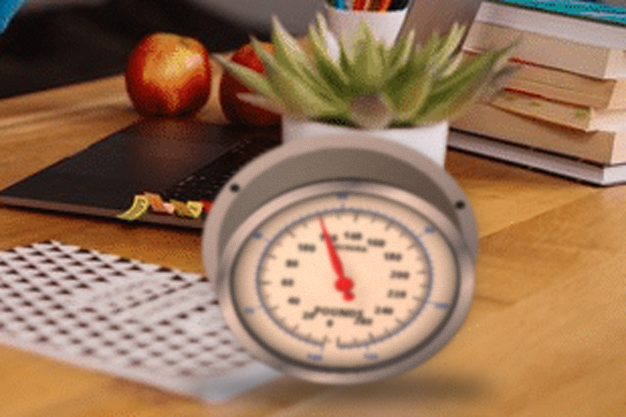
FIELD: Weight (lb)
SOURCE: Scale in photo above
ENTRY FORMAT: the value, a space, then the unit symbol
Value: 120 lb
